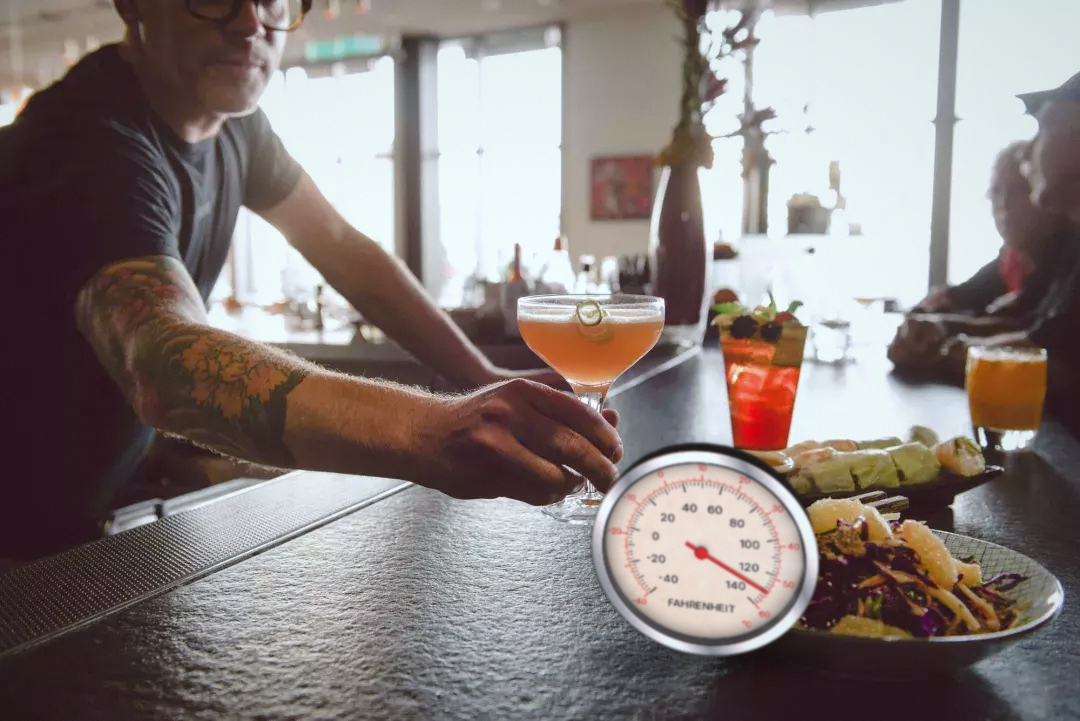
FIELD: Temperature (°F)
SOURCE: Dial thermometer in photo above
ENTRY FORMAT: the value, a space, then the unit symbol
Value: 130 °F
